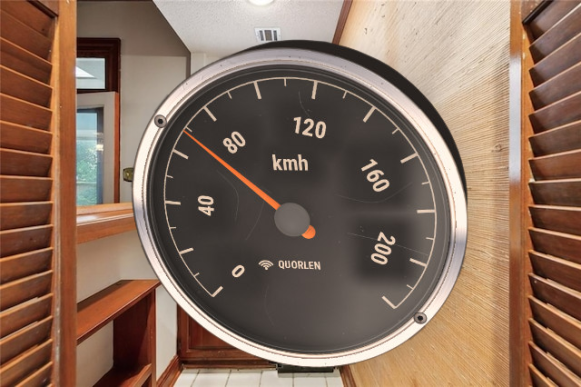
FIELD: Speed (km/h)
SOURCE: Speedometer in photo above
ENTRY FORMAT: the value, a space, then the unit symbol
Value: 70 km/h
